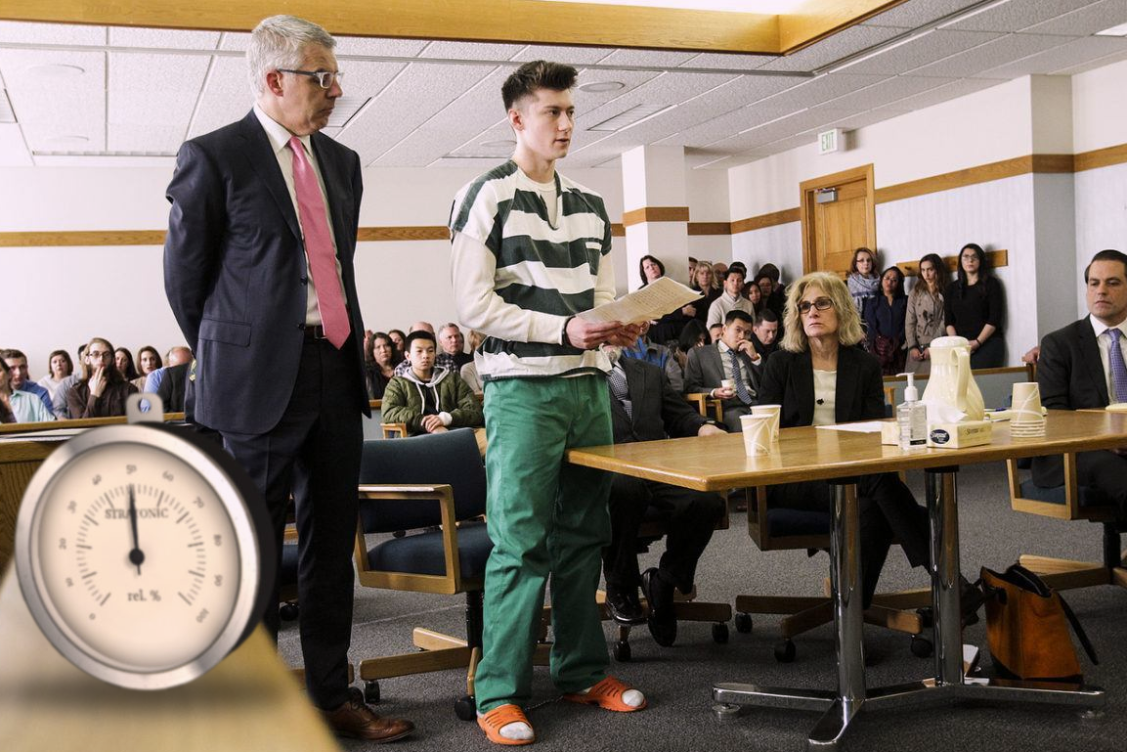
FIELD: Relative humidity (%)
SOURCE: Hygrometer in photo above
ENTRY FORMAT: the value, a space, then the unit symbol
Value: 50 %
